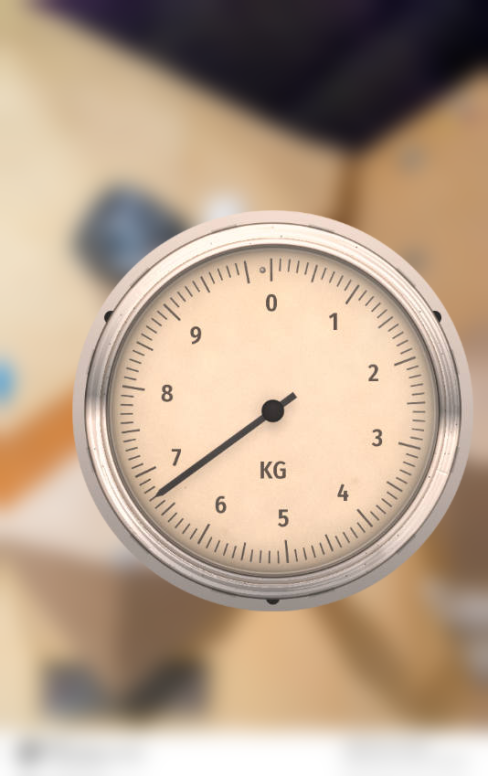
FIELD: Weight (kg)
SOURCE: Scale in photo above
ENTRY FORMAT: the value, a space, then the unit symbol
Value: 6.7 kg
